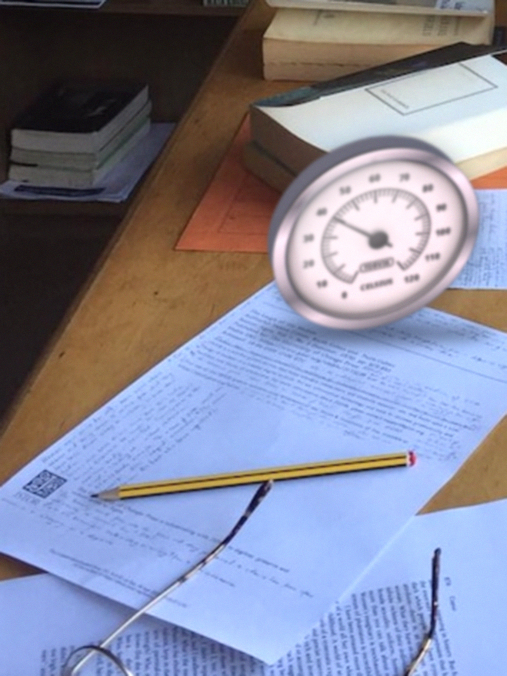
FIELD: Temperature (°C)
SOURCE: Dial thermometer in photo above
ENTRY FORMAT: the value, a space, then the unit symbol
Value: 40 °C
